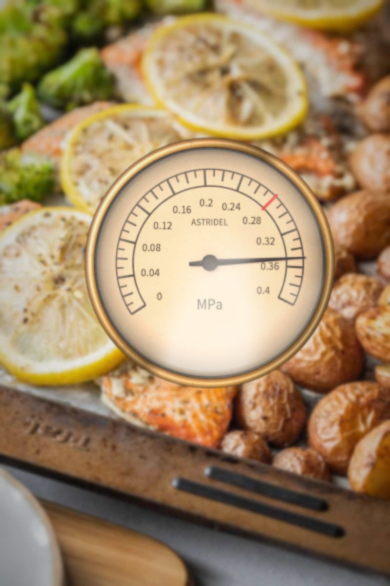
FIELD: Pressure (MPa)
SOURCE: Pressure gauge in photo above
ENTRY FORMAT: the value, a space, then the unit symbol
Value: 0.35 MPa
